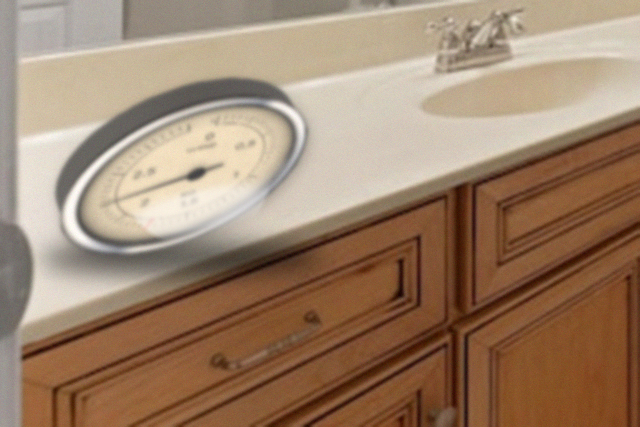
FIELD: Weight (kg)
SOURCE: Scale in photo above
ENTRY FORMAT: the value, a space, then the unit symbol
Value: 2.25 kg
